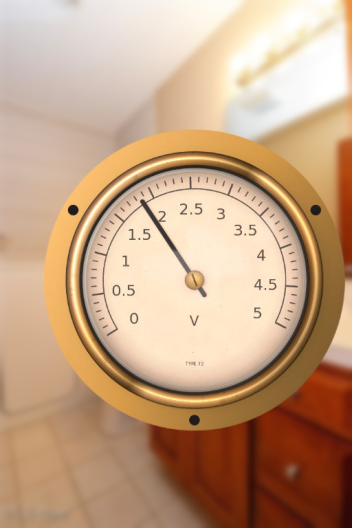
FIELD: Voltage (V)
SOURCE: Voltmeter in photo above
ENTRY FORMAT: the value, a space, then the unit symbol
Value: 1.85 V
